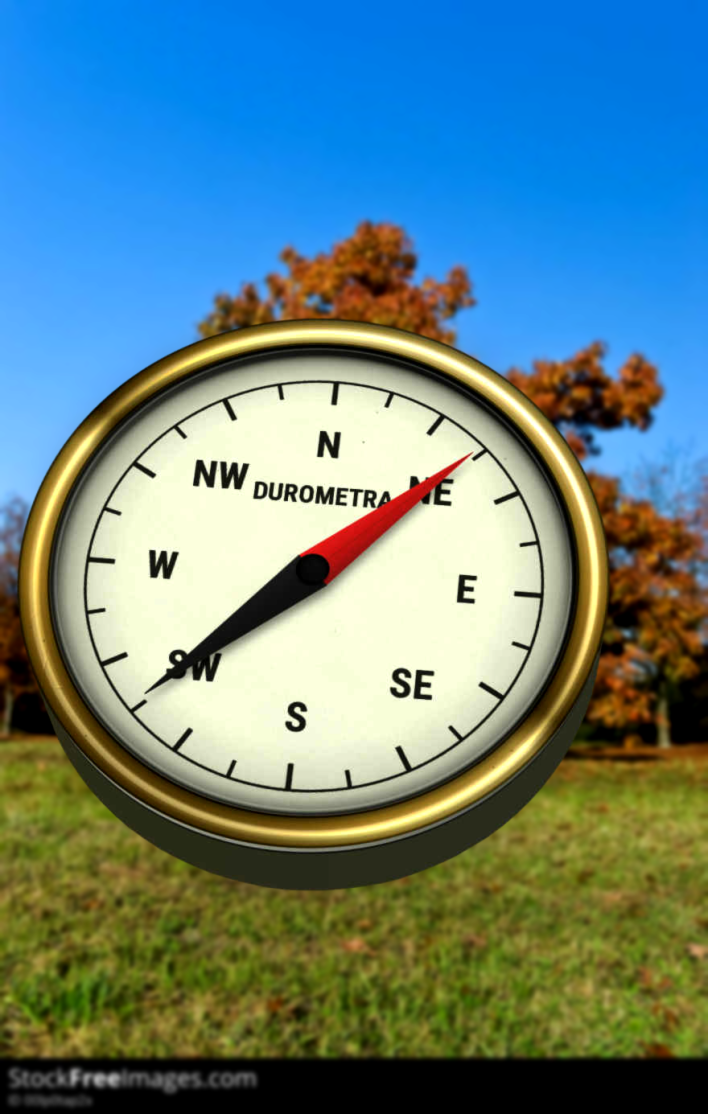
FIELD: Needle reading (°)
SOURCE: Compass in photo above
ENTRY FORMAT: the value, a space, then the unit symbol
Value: 45 °
